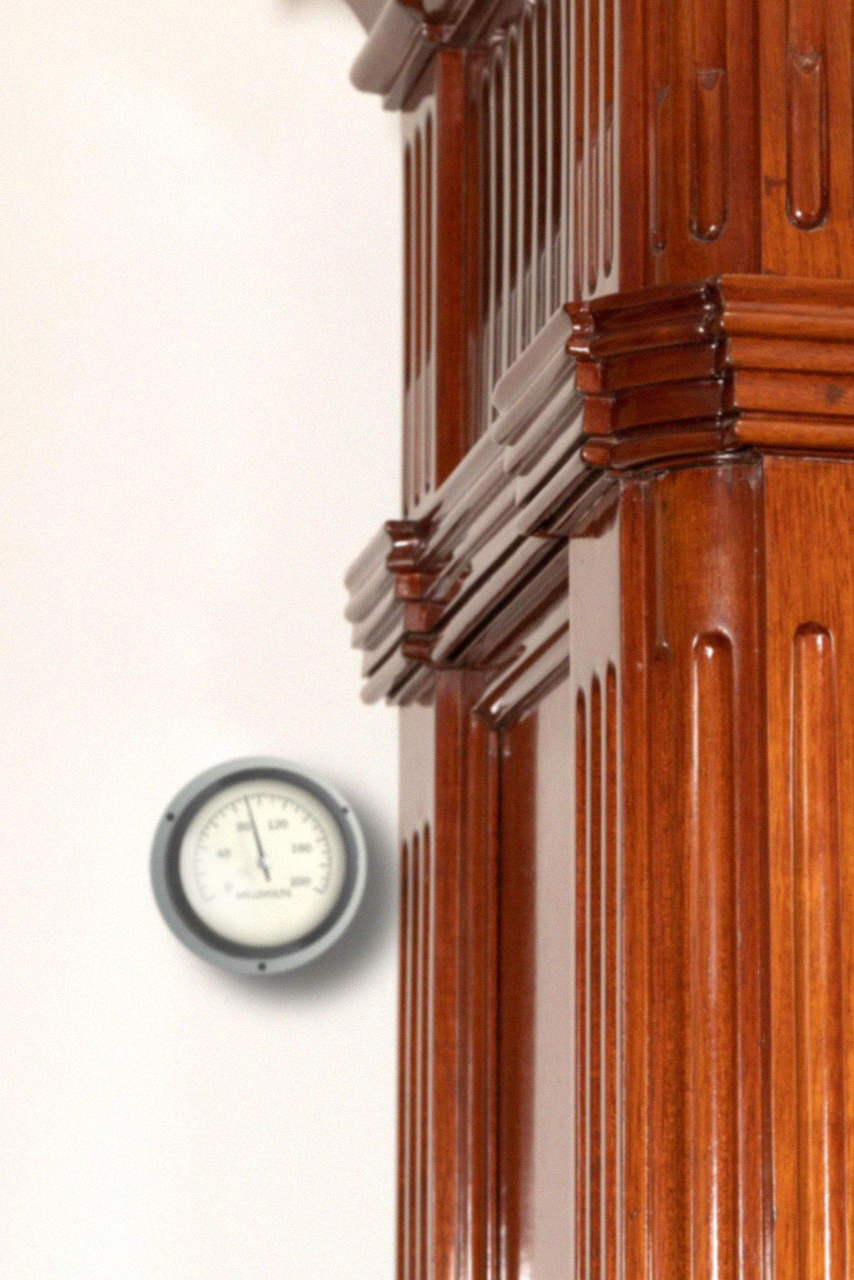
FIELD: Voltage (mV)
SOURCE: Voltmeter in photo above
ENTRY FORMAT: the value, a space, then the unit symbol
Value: 90 mV
